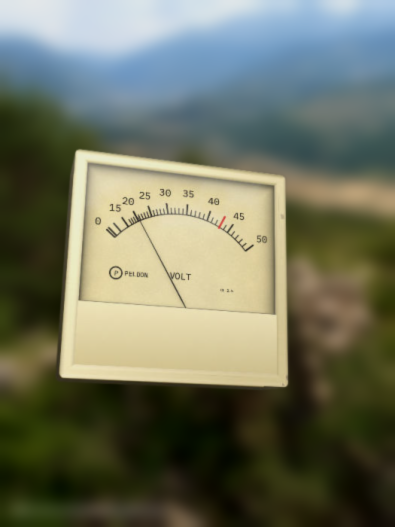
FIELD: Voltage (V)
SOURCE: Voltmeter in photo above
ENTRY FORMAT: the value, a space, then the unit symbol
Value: 20 V
